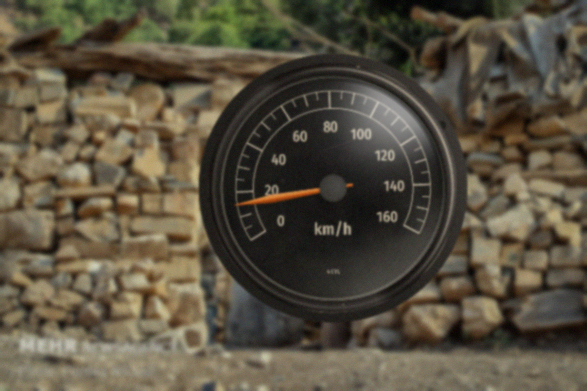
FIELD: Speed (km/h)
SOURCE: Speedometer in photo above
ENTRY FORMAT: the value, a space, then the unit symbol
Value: 15 km/h
